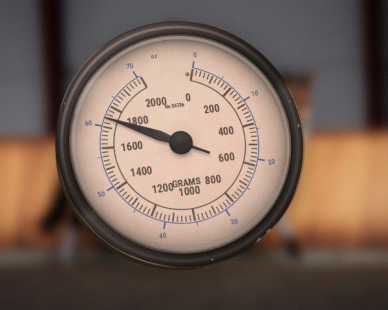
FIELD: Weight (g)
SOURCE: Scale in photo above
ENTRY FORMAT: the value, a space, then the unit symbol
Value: 1740 g
